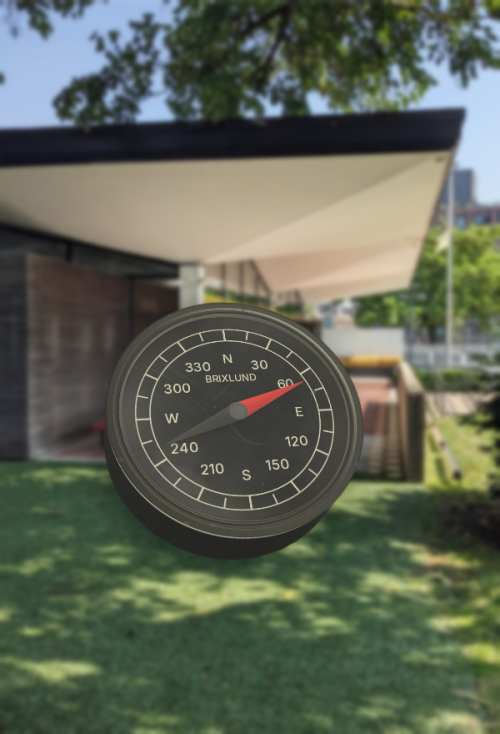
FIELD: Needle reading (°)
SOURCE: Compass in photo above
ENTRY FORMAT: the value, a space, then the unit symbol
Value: 67.5 °
